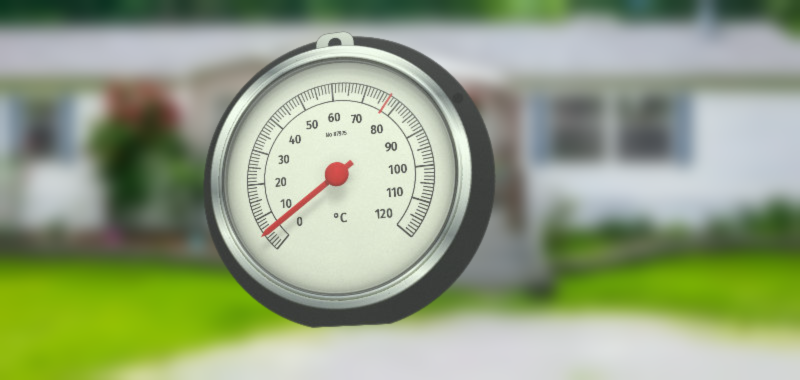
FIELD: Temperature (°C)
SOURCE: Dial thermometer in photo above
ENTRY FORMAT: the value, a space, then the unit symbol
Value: 5 °C
